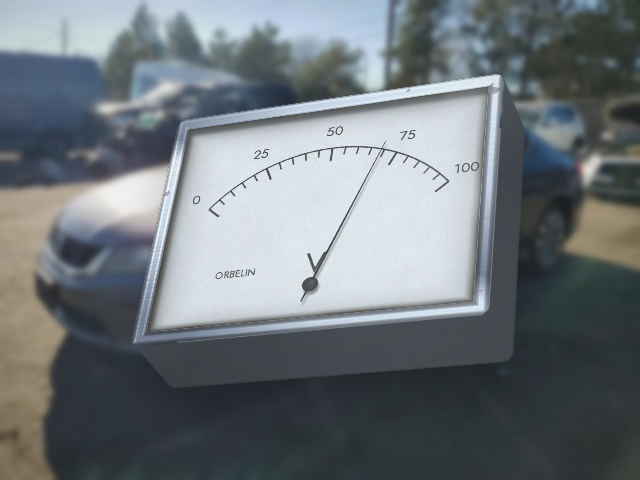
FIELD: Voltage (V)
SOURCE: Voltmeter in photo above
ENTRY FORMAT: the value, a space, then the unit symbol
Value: 70 V
